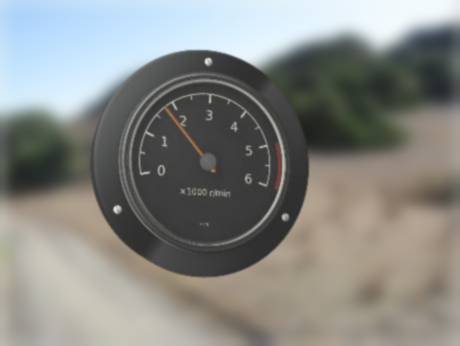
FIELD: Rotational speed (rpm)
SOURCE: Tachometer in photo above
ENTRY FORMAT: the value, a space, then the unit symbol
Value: 1750 rpm
